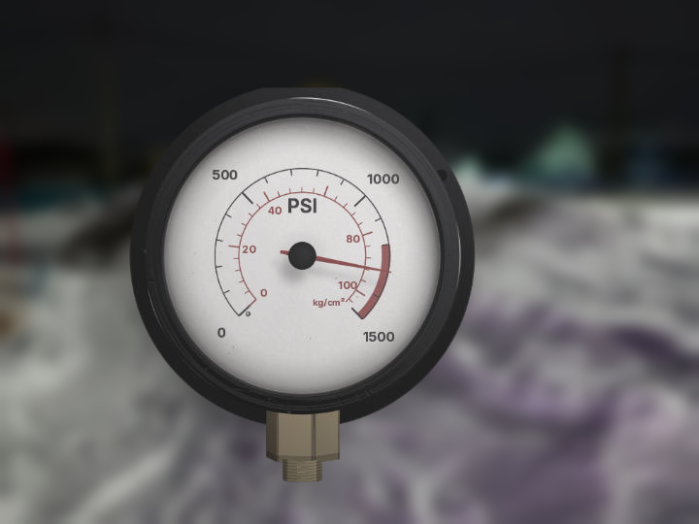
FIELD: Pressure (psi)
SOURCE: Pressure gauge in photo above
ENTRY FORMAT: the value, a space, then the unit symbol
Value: 1300 psi
